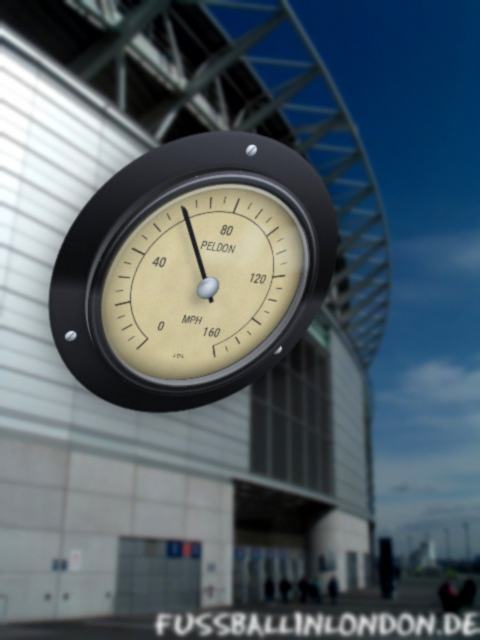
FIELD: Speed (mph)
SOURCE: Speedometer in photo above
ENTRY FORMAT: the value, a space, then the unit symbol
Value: 60 mph
